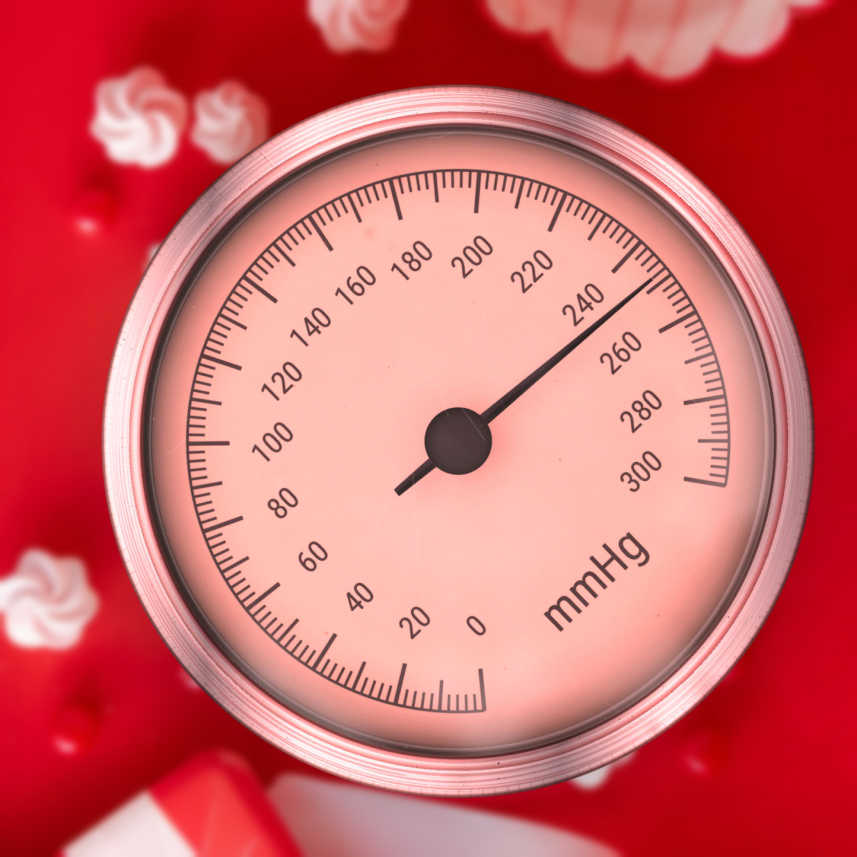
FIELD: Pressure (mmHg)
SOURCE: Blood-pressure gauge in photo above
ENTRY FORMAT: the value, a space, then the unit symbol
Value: 248 mmHg
